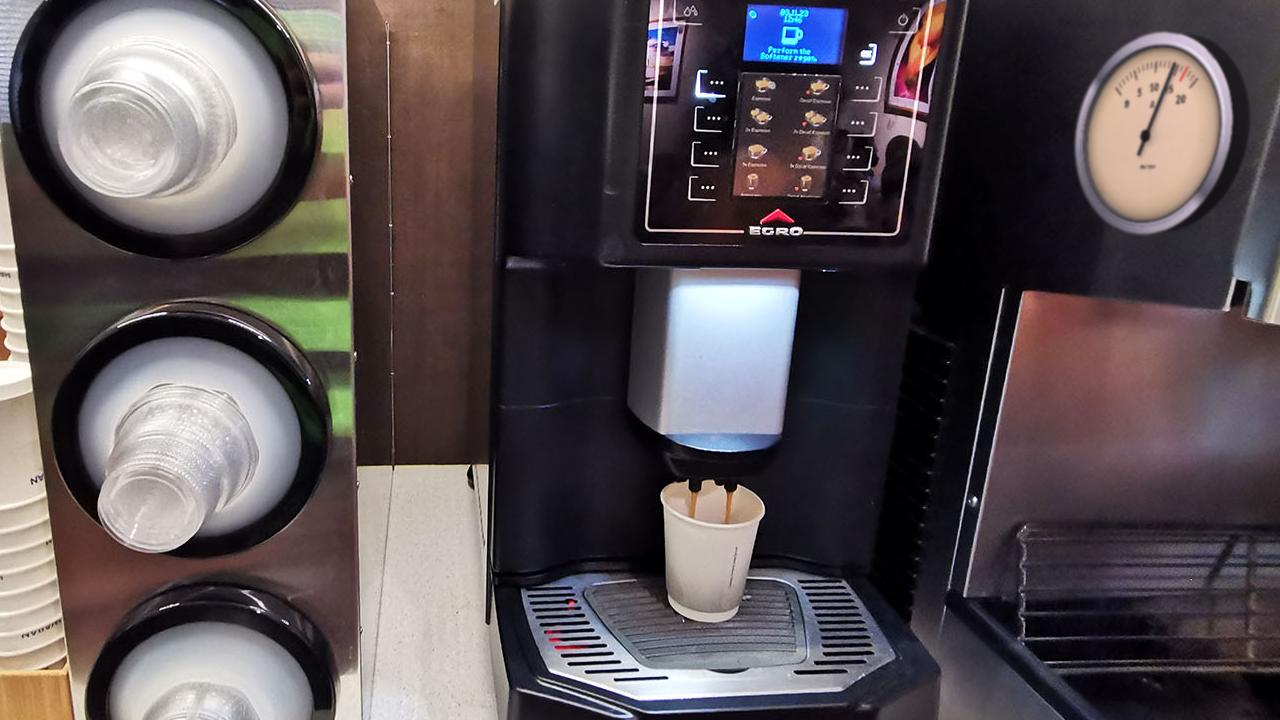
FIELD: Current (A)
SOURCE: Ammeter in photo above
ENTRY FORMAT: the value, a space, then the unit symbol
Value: 15 A
